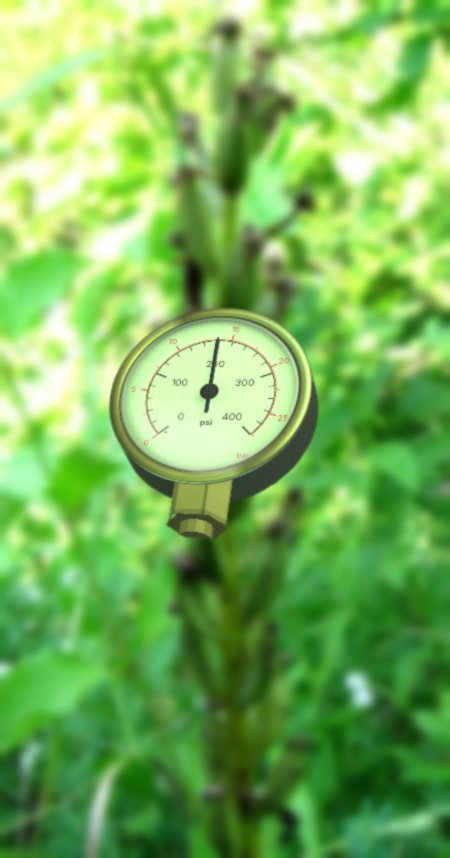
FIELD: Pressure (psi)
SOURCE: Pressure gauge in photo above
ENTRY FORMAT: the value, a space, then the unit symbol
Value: 200 psi
